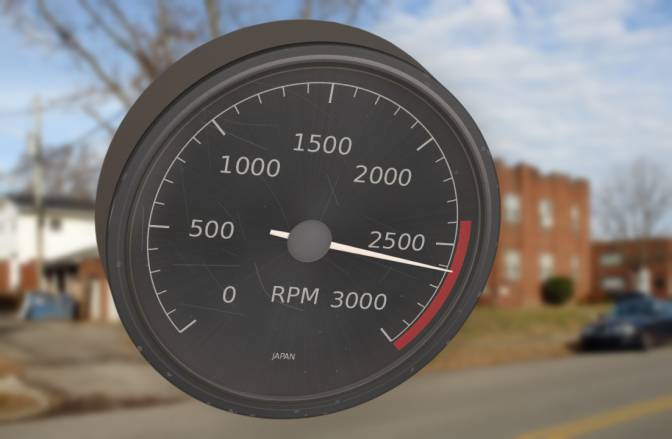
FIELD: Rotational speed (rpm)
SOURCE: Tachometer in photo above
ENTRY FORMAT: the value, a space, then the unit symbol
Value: 2600 rpm
